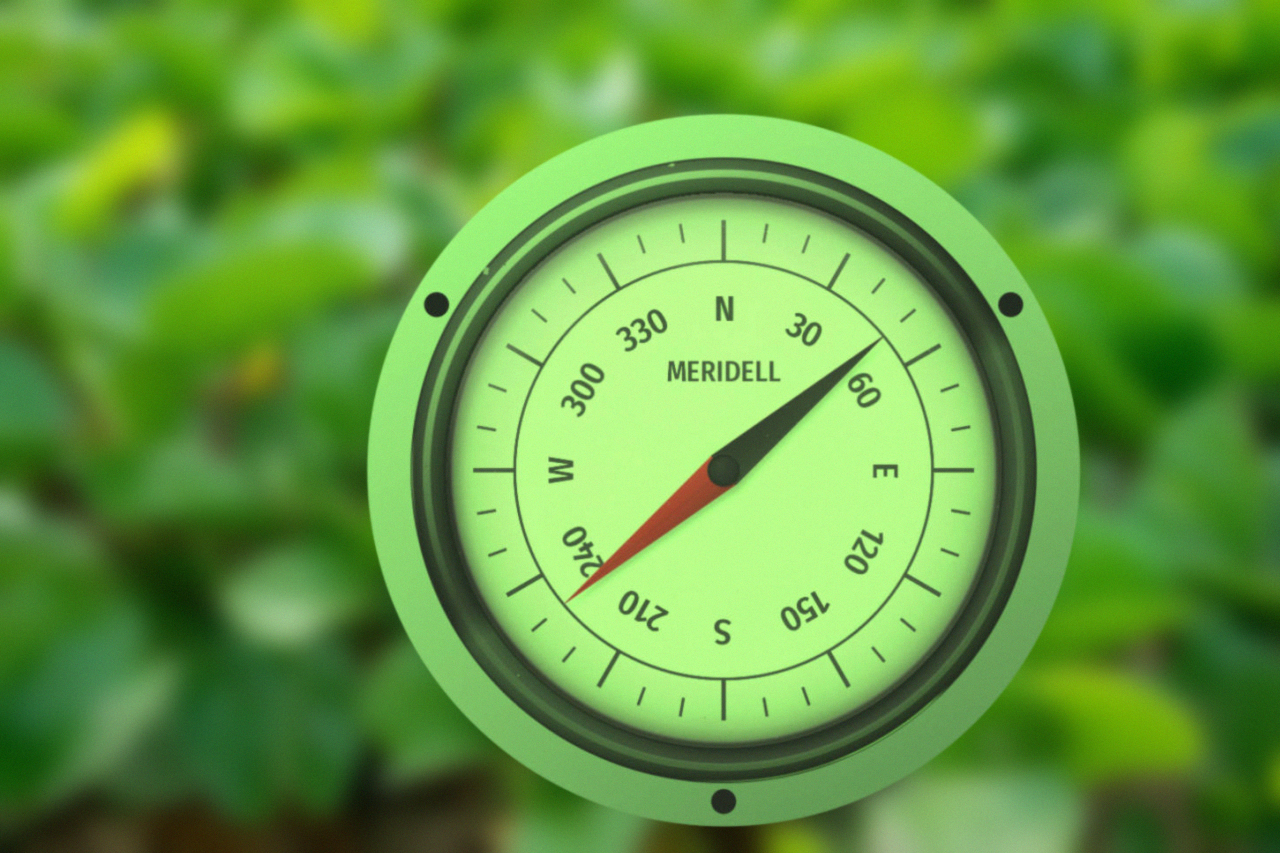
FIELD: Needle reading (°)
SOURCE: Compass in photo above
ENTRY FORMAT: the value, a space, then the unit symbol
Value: 230 °
